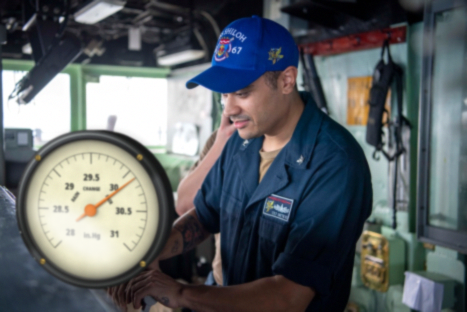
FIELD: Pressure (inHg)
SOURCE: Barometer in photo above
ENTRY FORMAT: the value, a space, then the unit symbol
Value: 30.1 inHg
